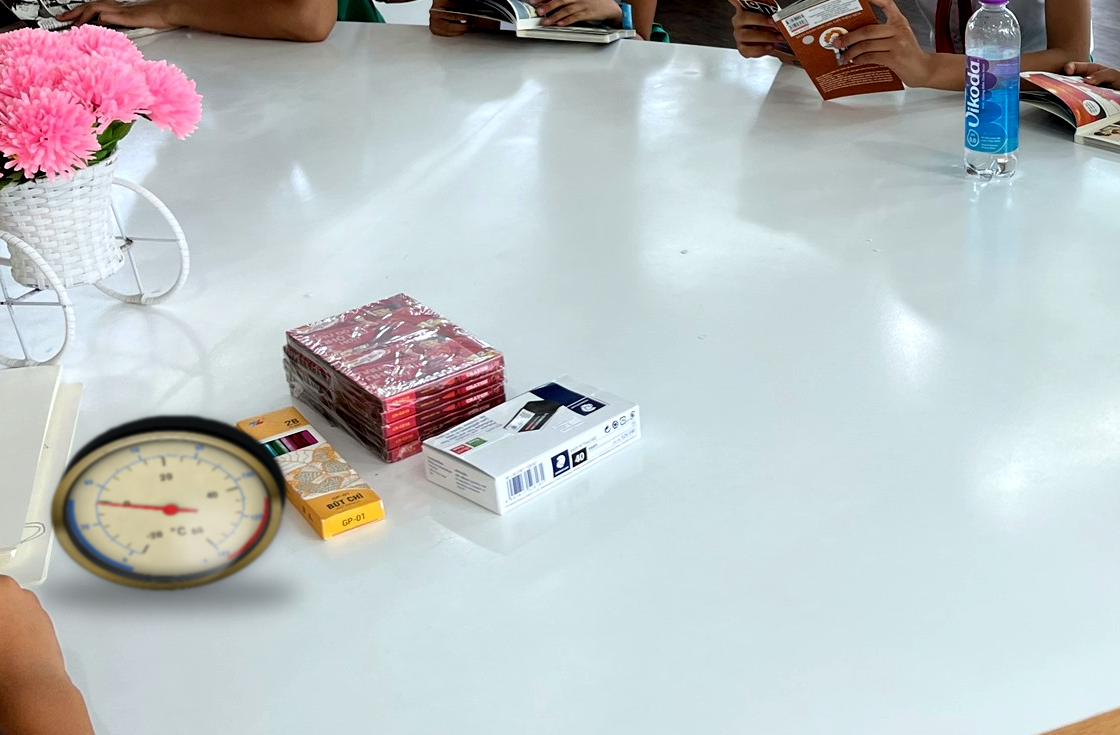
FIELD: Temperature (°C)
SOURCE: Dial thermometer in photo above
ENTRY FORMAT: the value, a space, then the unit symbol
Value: 0 °C
